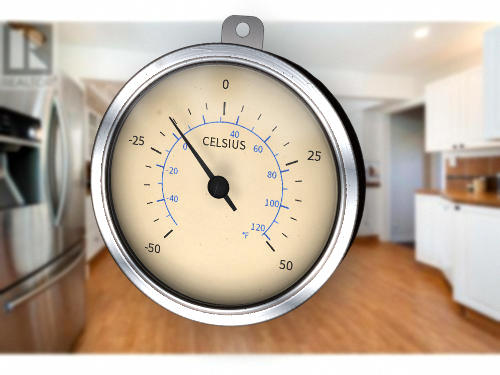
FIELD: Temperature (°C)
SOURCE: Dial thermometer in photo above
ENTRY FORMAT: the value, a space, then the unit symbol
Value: -15 °C
